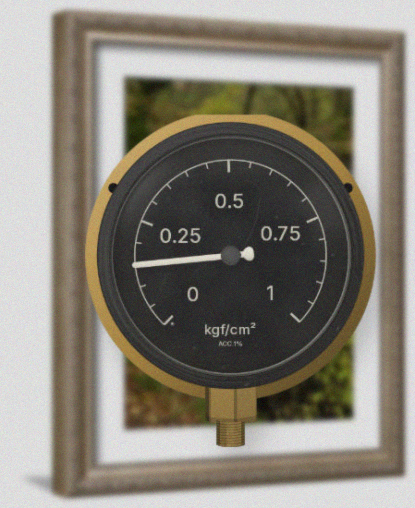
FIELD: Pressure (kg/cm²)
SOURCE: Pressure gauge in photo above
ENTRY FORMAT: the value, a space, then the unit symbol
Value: 0.15 kg/cm²
